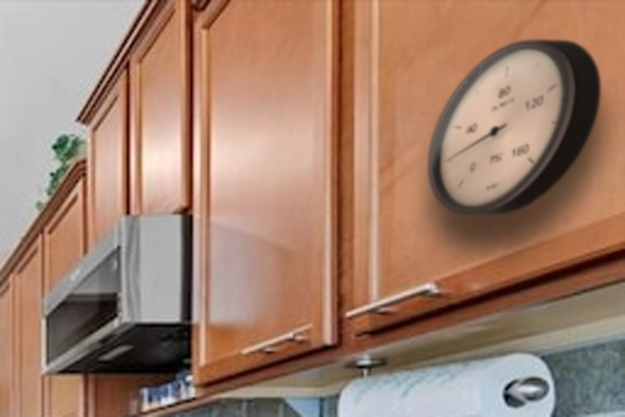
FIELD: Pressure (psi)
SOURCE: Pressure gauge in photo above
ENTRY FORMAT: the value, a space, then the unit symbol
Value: 20 psi
